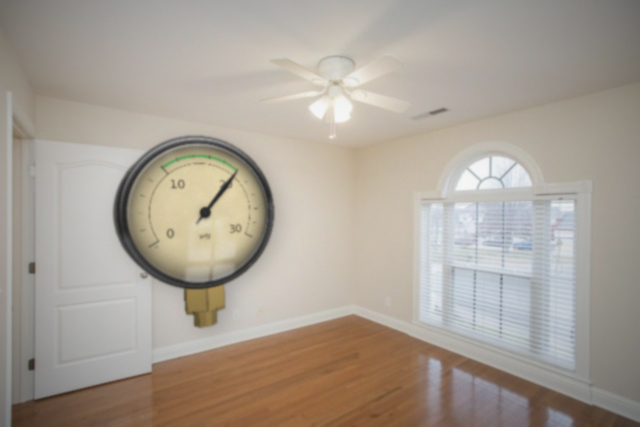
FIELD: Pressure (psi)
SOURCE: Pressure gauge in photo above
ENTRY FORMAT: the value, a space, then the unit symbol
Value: 20 psi
